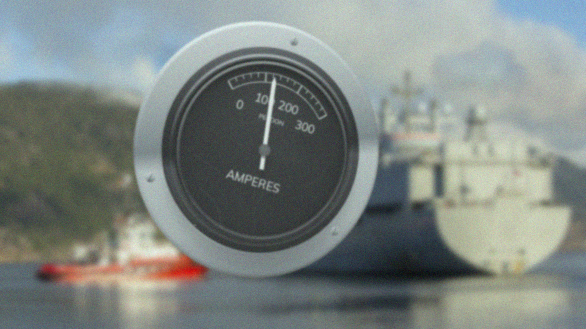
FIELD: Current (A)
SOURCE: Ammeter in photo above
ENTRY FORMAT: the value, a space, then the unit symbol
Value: 120 A
